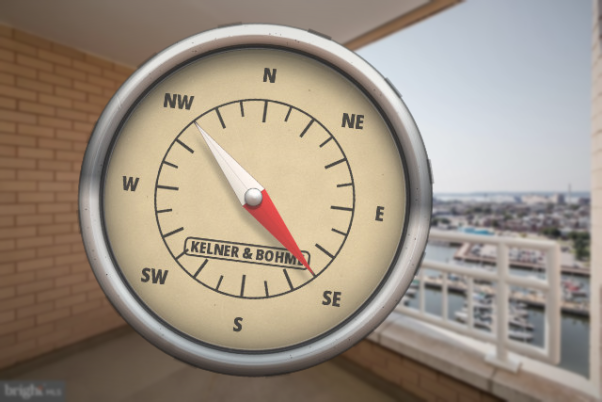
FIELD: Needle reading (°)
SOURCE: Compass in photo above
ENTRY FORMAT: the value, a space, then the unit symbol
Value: 135 °
